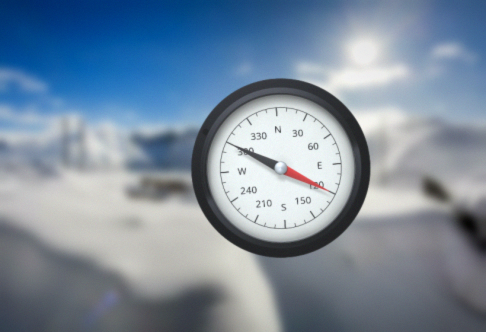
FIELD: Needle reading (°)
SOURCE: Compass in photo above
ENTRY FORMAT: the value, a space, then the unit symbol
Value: 120 °
